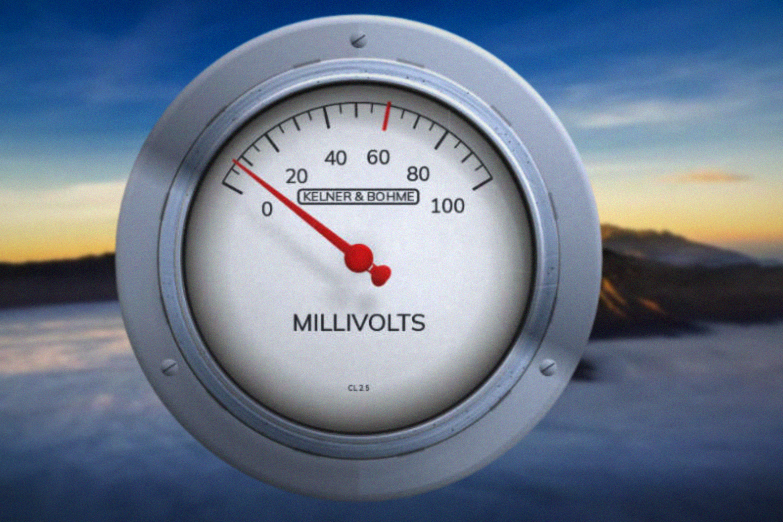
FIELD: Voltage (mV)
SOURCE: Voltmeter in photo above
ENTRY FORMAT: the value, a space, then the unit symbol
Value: 7.5 mV
